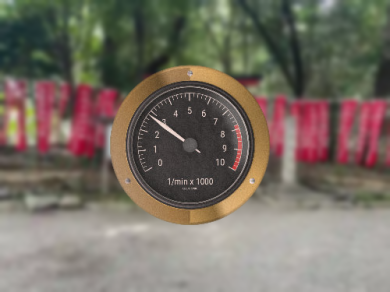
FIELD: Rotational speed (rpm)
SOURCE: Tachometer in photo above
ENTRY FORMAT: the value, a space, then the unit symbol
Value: 2800 rpm
